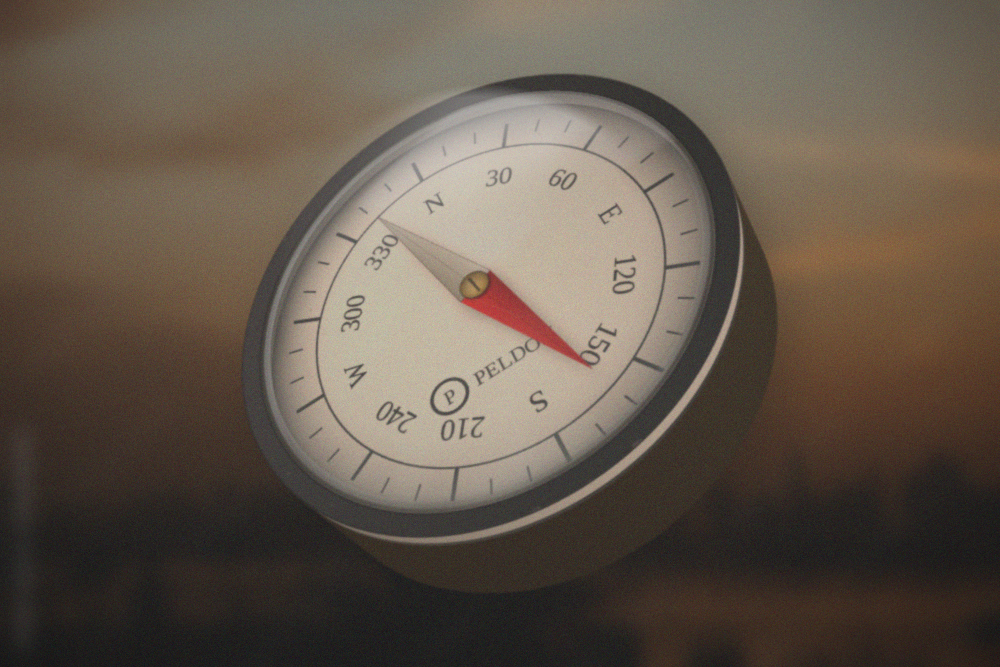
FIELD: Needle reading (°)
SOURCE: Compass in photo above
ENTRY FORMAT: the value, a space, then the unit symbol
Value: 160 °
